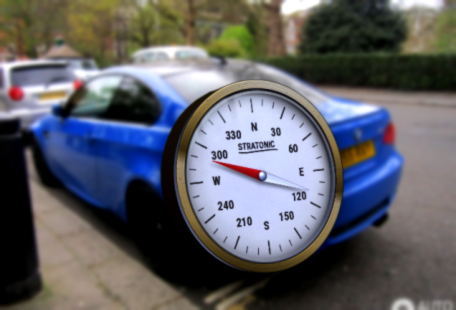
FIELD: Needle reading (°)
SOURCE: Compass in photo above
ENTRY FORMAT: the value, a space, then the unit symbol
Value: 290 °
